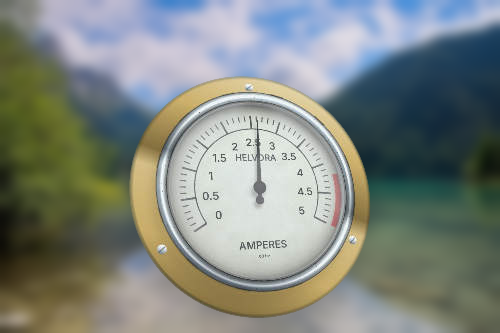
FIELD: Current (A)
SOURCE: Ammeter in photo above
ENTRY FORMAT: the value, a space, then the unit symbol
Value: 2.6 A
